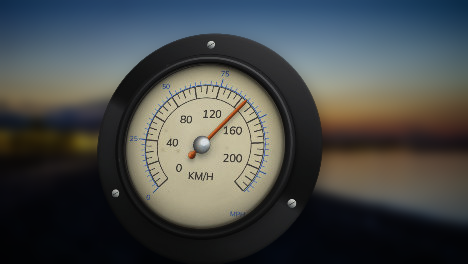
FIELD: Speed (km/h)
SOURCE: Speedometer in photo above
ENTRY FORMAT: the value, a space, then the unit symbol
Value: 145 km/h
